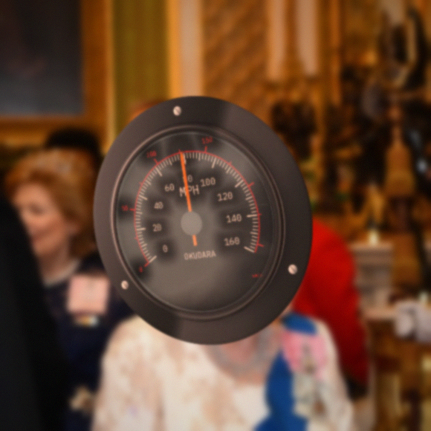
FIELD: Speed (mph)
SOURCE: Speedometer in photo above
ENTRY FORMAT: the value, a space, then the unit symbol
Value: 80 mph
